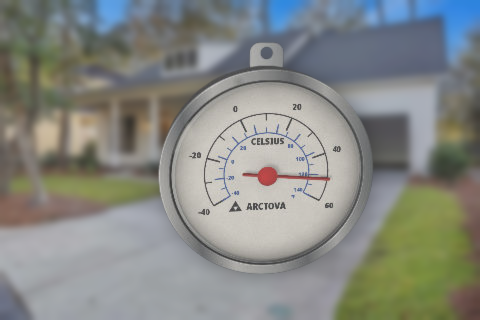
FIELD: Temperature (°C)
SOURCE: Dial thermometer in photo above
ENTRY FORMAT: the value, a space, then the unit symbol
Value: 50 °C
